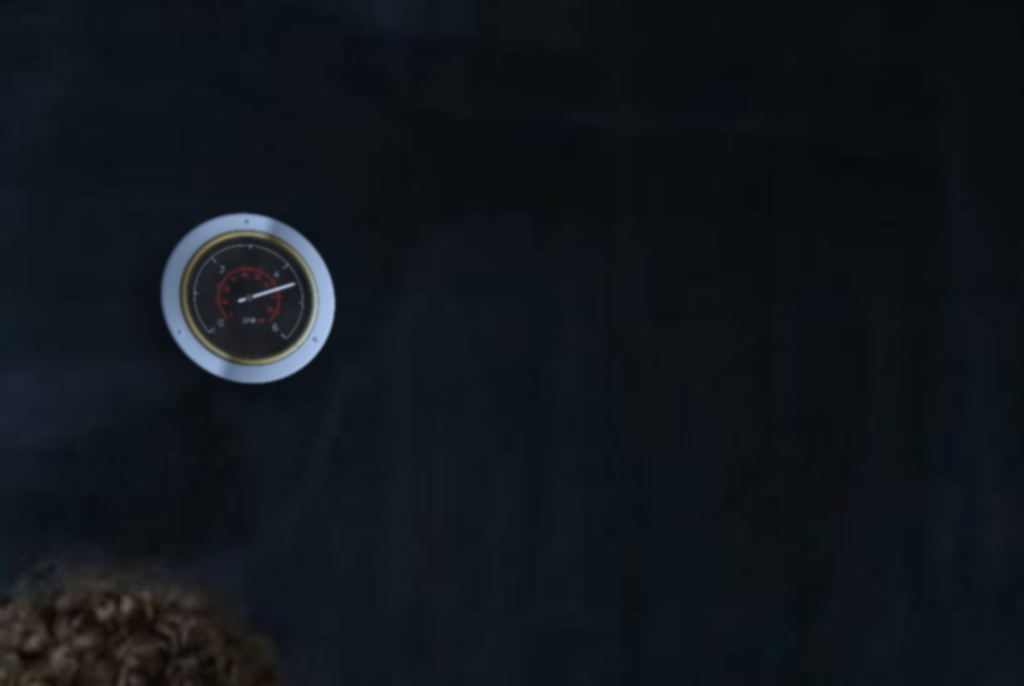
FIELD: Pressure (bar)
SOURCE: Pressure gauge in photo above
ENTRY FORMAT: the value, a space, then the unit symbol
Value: 4.5 bar
